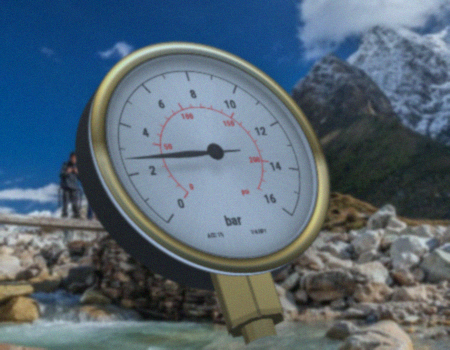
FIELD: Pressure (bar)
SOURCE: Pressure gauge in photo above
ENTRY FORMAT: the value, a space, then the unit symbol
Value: 2.5 bar
